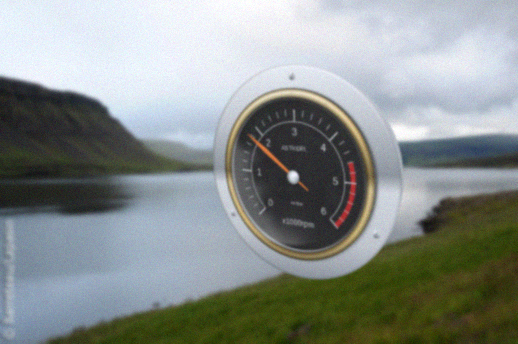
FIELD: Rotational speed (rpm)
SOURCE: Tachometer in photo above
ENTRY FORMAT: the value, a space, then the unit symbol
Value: 1800 rpm
